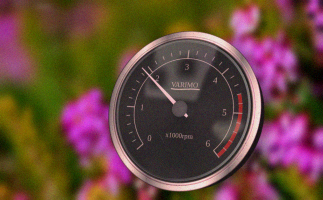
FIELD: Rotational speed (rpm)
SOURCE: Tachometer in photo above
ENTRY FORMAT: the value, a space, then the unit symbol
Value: 1900 rpm
